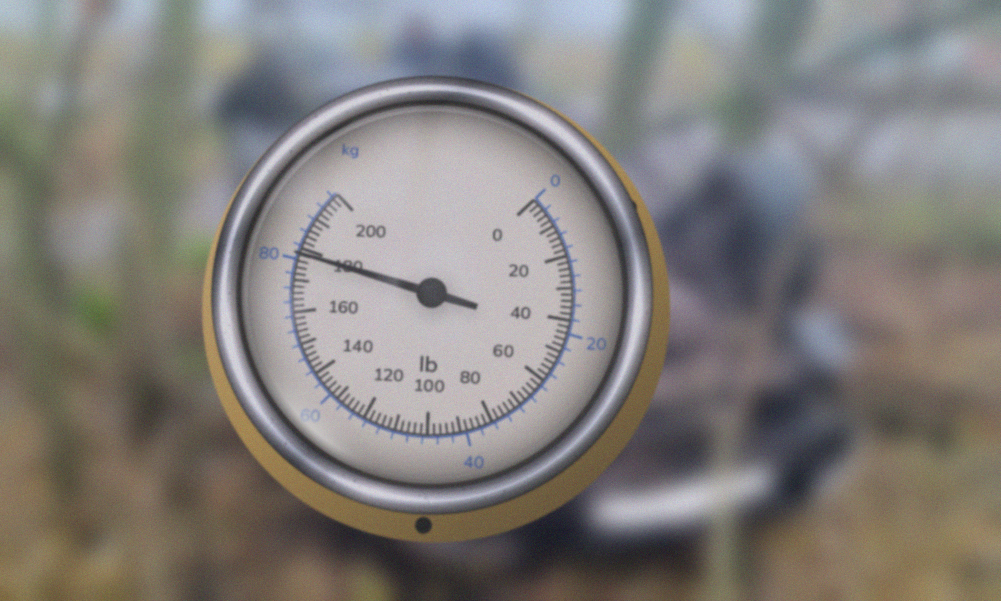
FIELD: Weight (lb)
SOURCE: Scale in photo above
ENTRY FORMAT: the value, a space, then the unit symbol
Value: 178 lb
